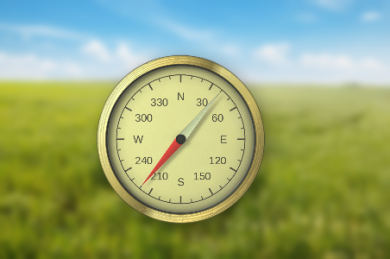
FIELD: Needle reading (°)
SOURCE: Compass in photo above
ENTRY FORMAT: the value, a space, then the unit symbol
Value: 220 °
